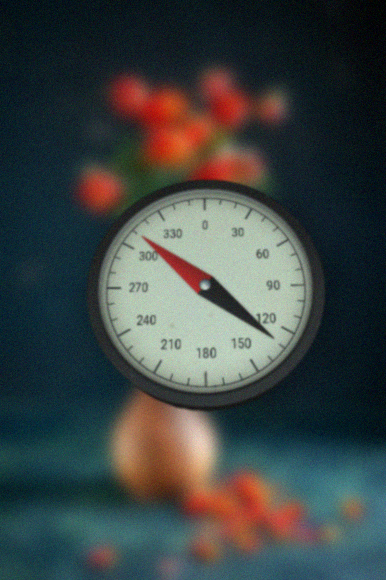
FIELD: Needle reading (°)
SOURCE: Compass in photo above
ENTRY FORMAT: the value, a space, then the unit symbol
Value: 310 °
